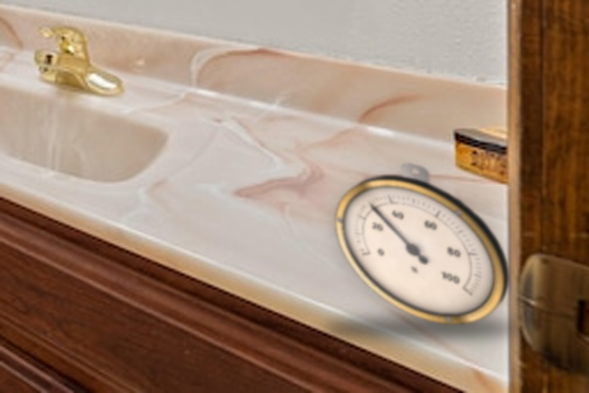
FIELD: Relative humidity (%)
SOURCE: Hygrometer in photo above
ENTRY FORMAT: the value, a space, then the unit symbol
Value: 30 %
